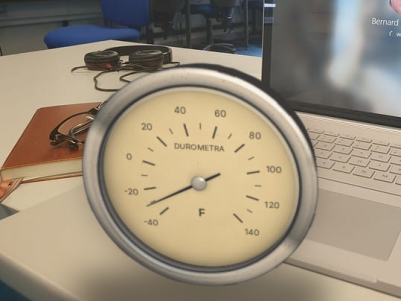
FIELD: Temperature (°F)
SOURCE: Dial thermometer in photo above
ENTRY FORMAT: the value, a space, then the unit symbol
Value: -30 °F
